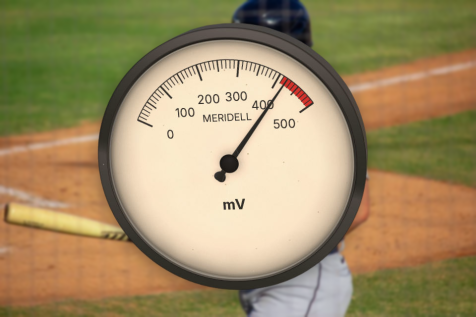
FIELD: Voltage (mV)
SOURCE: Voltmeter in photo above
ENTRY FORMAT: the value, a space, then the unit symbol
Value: 420 mV
